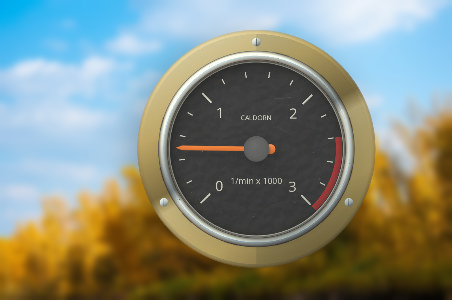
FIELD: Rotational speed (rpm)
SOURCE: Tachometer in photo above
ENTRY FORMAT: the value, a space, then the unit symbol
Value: 500 rpm
